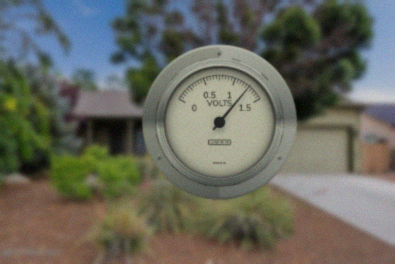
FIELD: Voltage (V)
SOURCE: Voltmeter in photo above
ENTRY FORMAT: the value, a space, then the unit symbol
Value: 1.25 V
